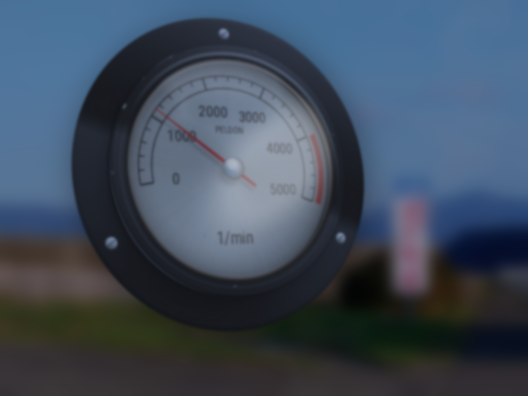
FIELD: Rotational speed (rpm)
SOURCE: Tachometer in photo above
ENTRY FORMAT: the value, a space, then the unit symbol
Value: 1100 rpm
